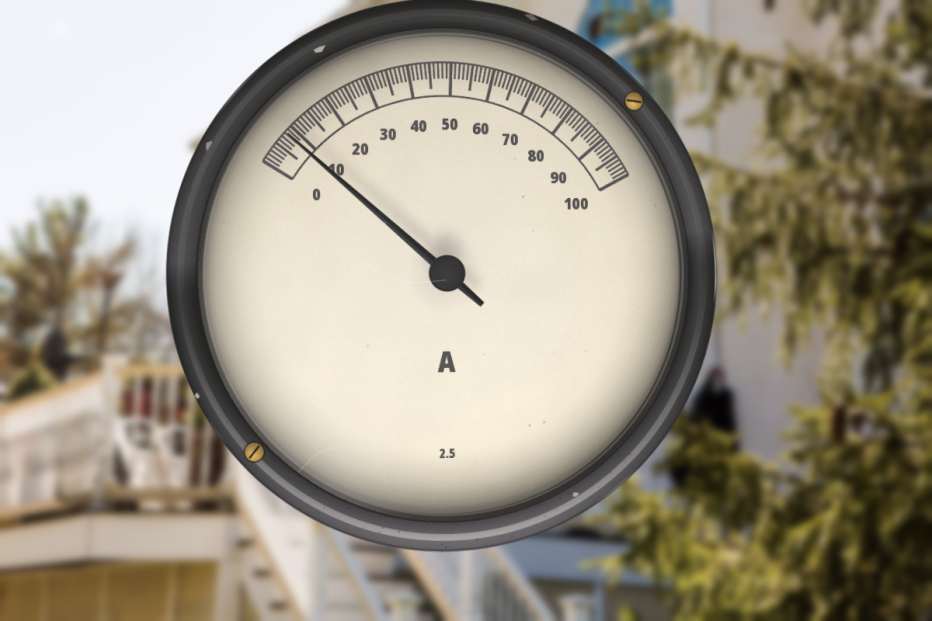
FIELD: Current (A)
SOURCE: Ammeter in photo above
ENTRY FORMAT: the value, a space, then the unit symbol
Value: 8 A
